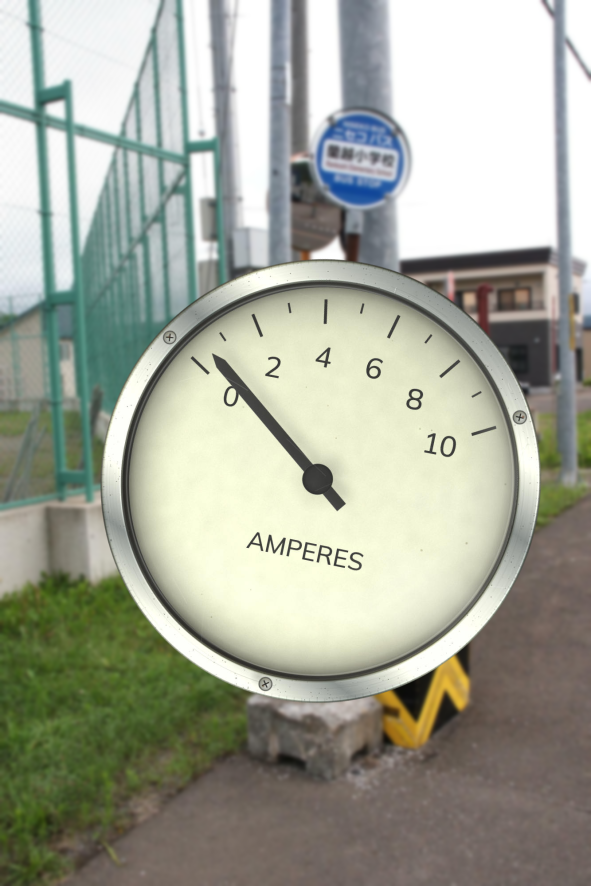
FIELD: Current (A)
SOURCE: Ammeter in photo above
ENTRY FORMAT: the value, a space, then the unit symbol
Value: 0.5 A
